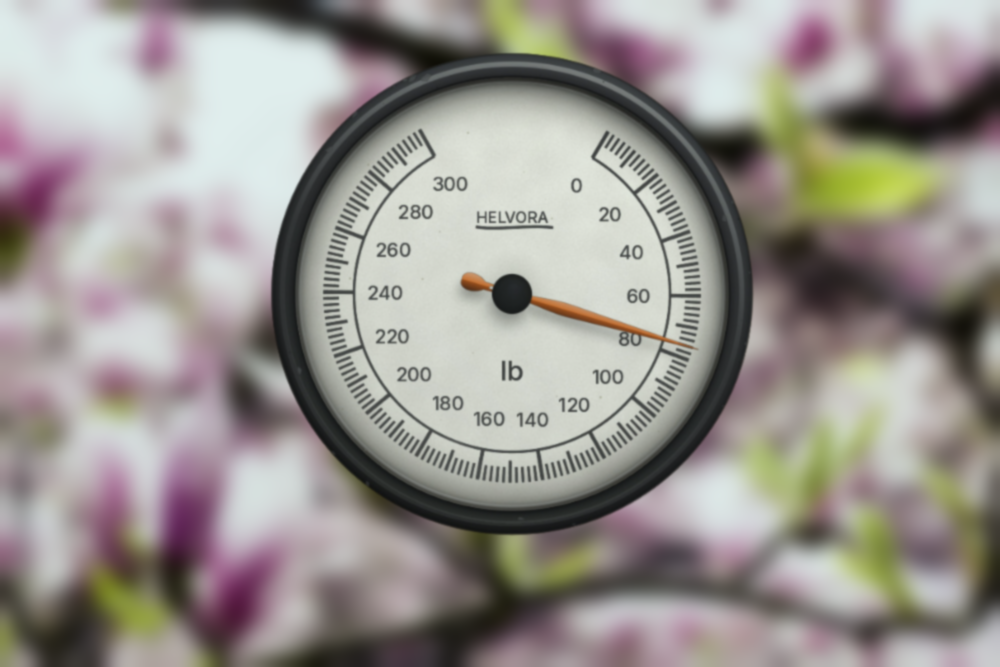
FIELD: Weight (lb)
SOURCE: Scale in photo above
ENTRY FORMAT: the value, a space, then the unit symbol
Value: 76 lb
